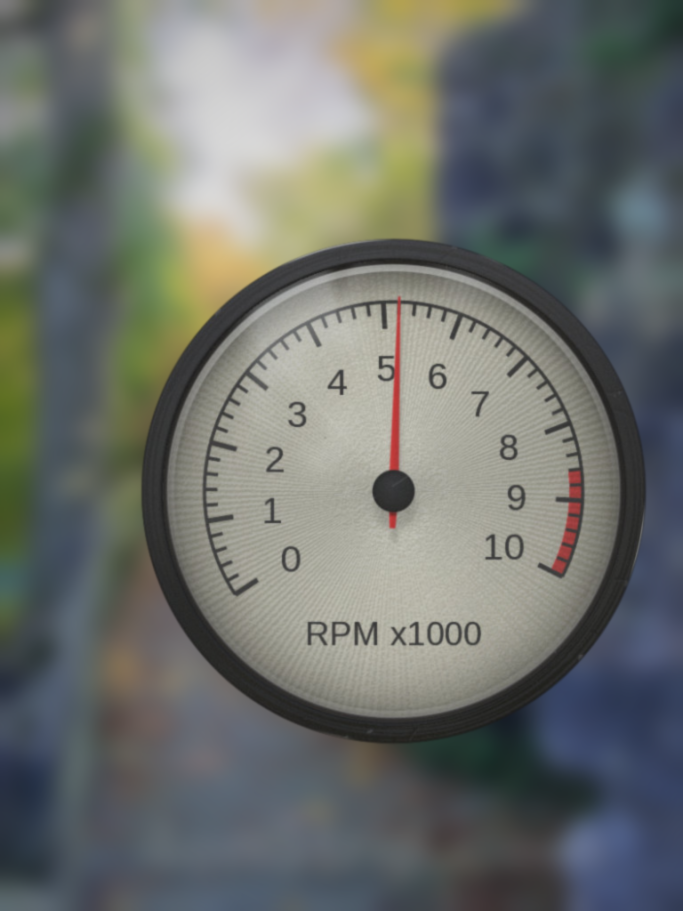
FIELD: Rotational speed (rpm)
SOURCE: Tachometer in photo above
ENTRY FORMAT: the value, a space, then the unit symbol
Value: 5200 rpm
